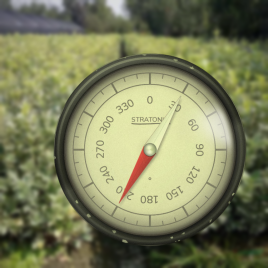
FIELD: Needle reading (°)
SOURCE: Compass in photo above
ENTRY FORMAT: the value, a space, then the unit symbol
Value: 210 °
